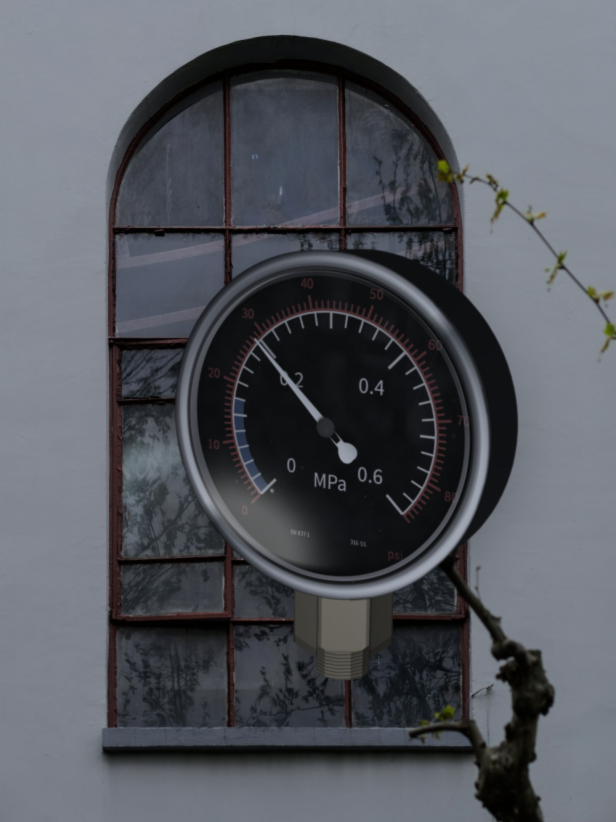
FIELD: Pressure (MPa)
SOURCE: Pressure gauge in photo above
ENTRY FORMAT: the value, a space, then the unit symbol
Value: 0.2 MPa
